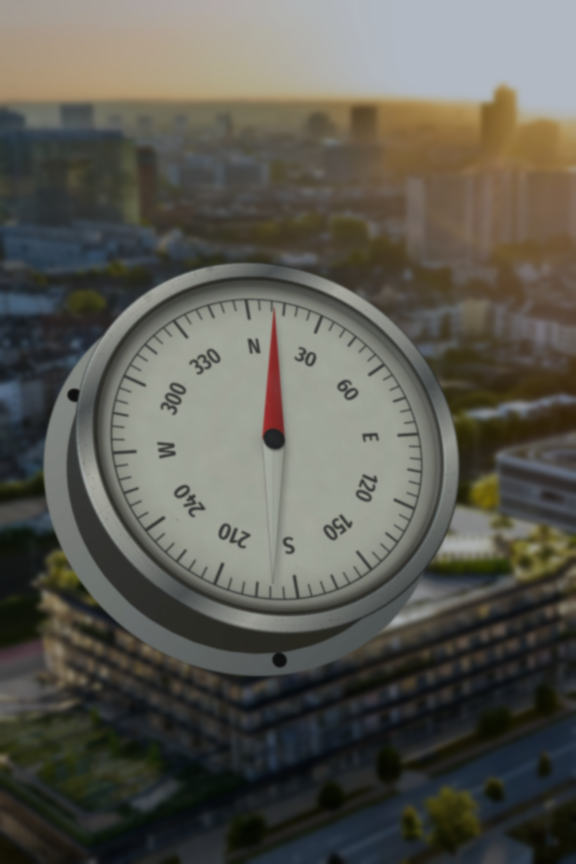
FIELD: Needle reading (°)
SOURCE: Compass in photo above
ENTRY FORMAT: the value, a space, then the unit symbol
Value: 10 °
